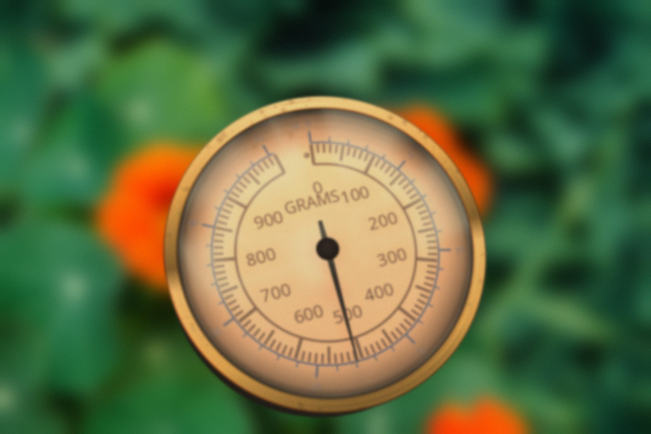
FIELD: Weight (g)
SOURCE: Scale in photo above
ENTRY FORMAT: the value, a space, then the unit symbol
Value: 510 g
